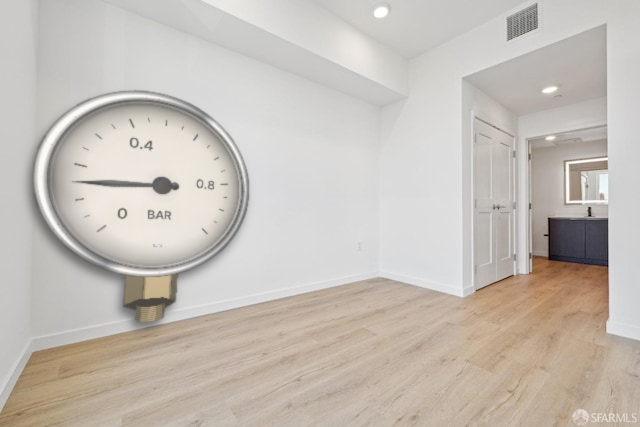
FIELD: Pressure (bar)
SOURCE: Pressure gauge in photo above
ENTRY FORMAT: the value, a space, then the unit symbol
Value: 0.15 bar
